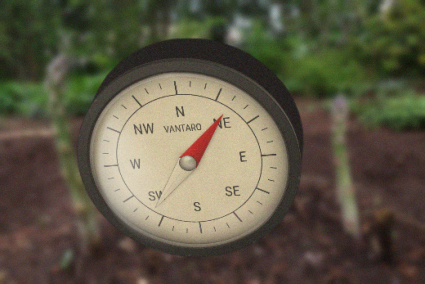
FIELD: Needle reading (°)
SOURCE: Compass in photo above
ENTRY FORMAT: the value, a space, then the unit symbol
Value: 40 °
